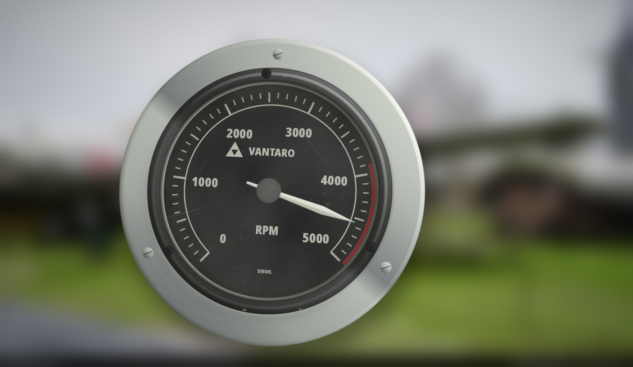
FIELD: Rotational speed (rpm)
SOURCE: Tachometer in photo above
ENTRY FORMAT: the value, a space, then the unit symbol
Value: 4550 rpm
